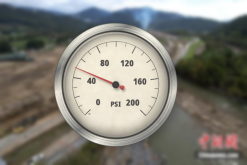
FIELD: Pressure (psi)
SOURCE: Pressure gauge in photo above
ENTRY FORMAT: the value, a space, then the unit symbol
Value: 50 psi
